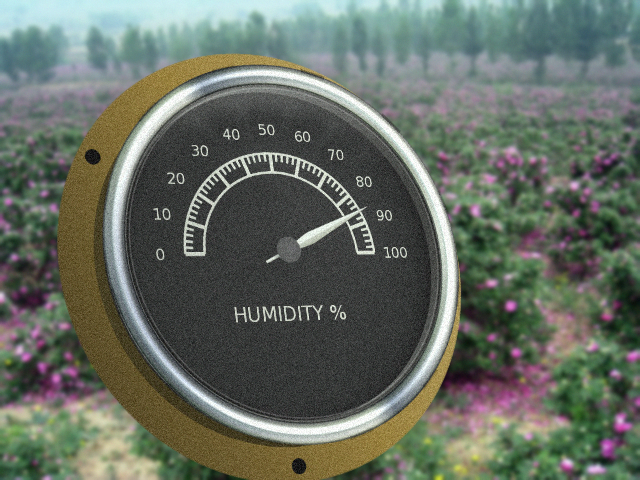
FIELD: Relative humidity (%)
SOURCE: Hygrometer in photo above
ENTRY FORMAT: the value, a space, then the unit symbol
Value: 86 %
